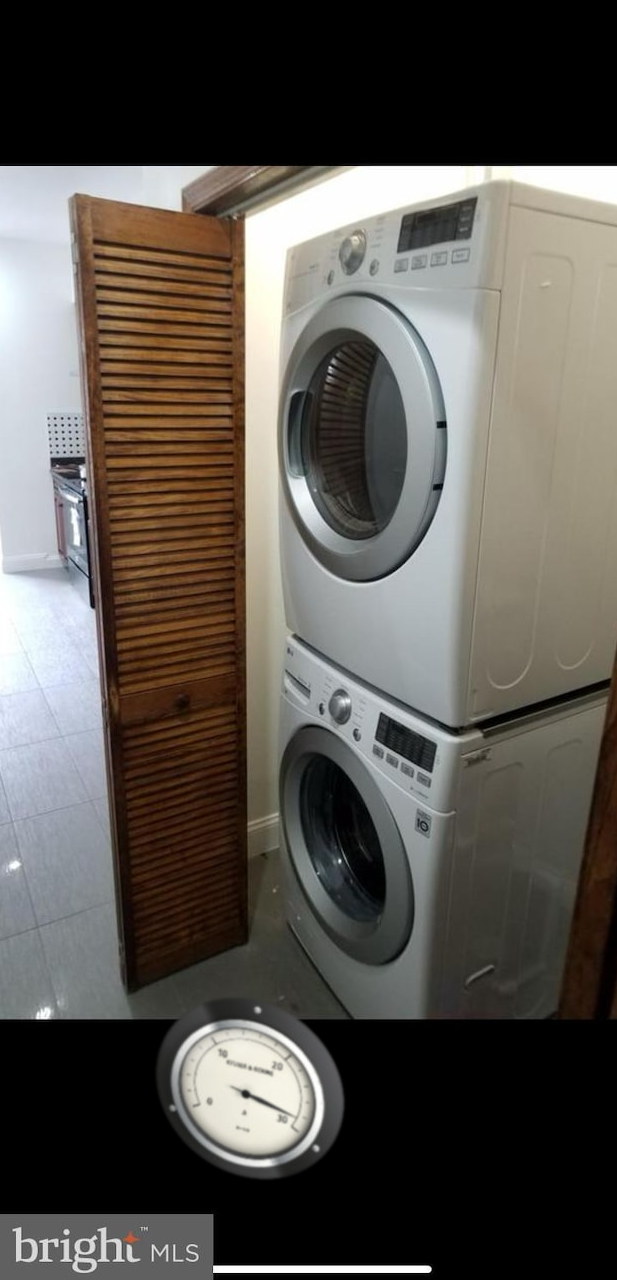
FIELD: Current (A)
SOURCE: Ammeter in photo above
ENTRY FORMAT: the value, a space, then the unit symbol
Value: 28 A
